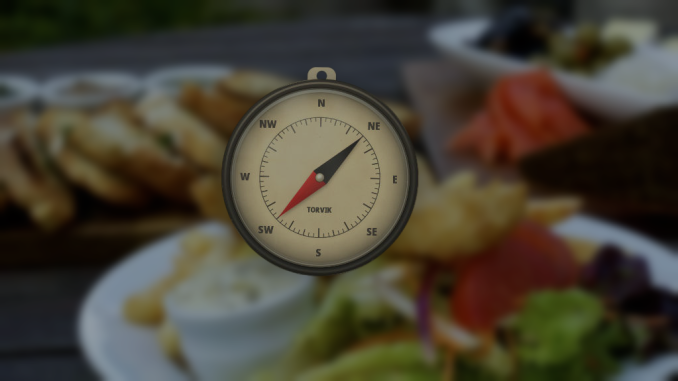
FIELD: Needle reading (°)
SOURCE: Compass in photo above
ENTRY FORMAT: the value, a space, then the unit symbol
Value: 225 °
